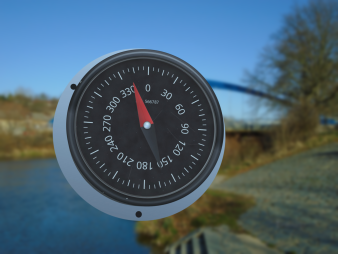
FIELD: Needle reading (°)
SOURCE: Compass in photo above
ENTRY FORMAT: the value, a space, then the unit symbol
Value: 340 °
